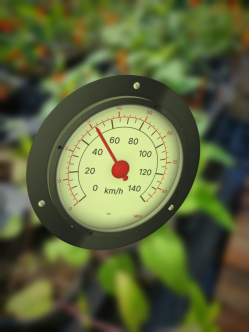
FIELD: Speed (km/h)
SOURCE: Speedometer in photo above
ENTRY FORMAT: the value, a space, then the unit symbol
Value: 50 km/h
